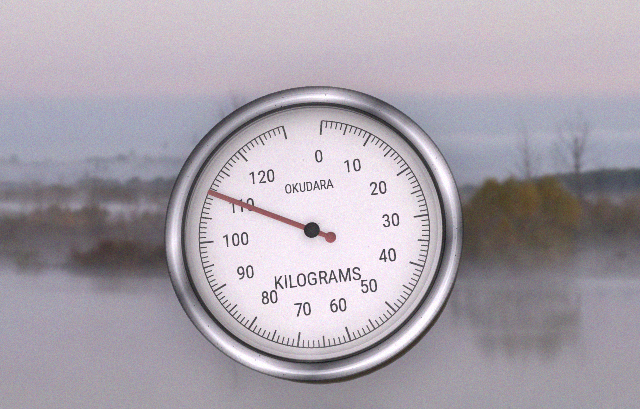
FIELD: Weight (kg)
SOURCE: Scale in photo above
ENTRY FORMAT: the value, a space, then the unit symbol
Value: 110 kg
